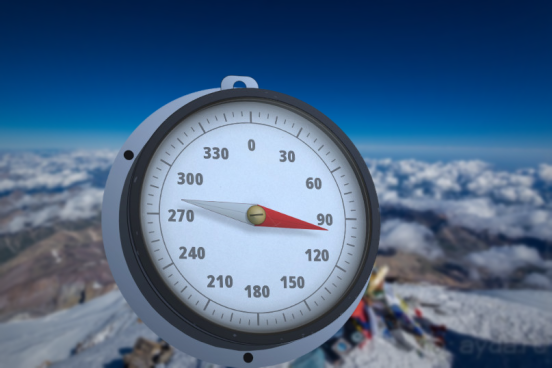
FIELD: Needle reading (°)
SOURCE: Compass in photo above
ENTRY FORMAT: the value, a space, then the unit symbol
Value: 100 °
